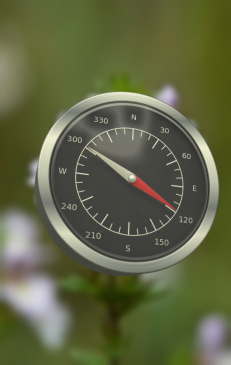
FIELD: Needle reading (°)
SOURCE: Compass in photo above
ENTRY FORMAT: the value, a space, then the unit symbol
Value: 120 °
